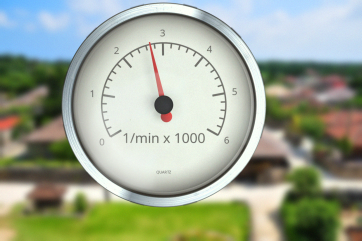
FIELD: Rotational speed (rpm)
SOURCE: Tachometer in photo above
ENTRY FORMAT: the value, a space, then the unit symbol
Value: 2700 rpm
